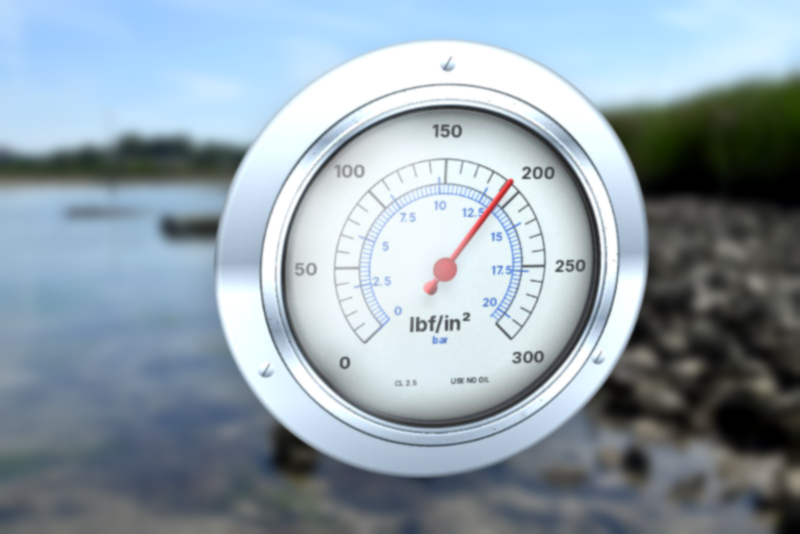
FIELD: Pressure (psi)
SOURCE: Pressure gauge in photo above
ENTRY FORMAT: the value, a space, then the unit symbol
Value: 190 psi
